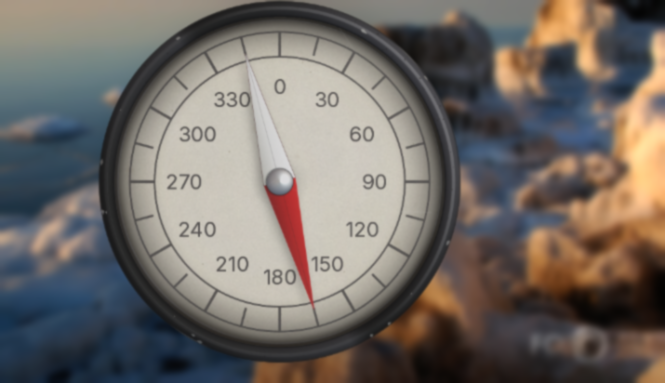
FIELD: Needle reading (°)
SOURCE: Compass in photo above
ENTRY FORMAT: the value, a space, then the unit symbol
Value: 165 °
